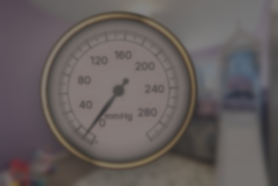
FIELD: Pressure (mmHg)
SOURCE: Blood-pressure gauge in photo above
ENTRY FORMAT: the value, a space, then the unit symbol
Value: 10 mmHg
